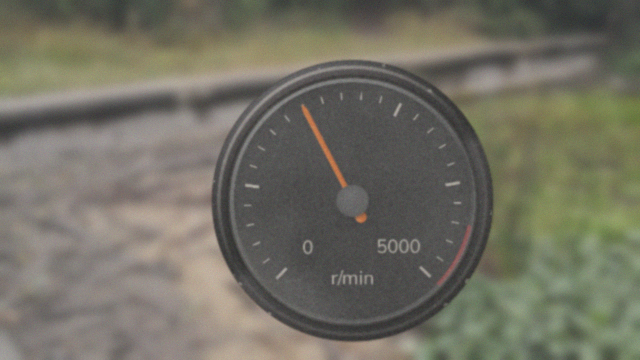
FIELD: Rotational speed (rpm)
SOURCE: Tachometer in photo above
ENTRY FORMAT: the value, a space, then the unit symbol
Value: 2000 rpm
